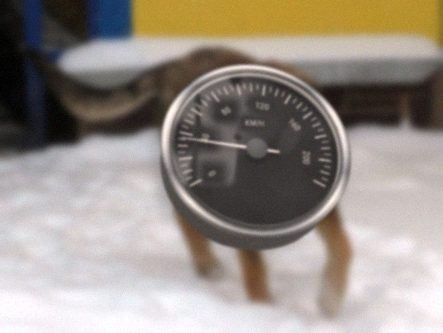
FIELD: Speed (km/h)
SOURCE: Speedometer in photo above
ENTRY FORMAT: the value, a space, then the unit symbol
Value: 35 km/h
